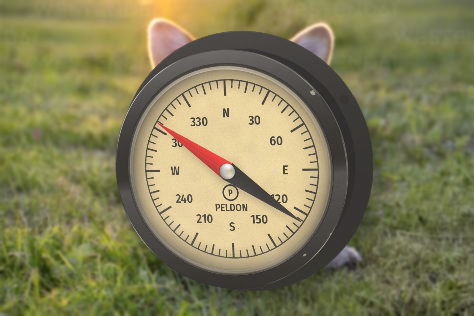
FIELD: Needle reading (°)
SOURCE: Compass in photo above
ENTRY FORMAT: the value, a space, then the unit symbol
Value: 305 °
